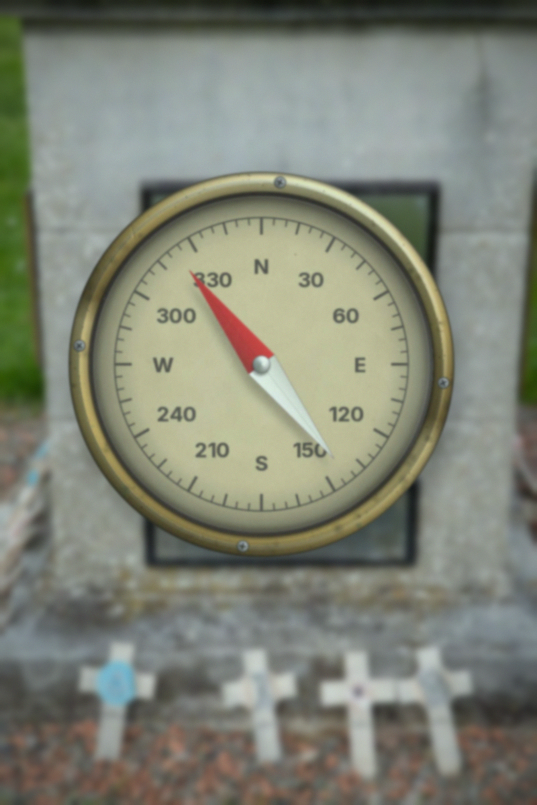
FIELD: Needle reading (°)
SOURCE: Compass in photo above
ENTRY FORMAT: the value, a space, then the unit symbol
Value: 322.5 °
